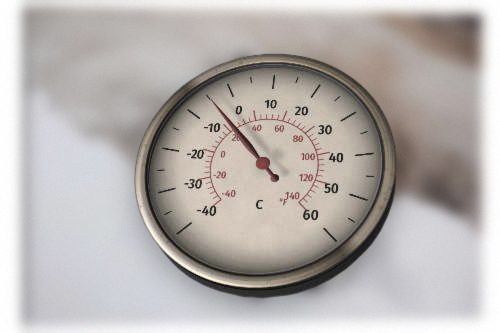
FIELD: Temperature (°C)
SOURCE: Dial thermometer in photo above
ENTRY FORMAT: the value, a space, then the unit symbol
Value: -5 °C
